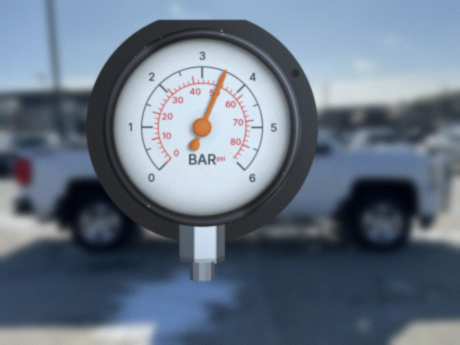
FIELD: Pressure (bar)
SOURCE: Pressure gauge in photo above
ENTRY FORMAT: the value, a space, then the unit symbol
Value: 3.5 bar
